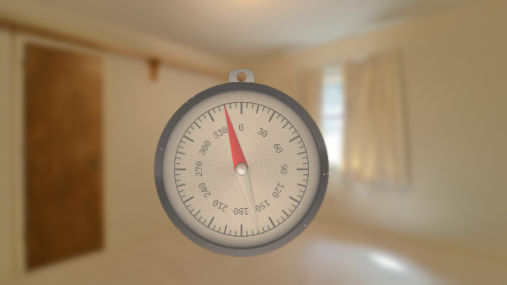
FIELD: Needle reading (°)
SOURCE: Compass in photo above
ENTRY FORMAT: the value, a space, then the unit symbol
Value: 345 °
